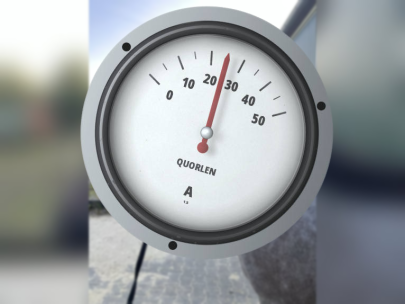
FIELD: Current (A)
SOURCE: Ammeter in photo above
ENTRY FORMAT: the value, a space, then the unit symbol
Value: 25 A
